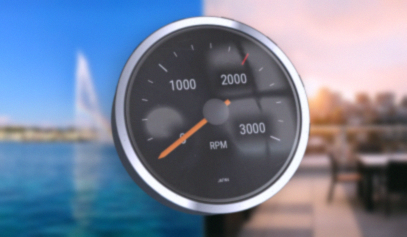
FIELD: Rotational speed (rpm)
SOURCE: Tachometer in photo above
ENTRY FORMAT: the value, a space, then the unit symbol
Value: 0 rpm
